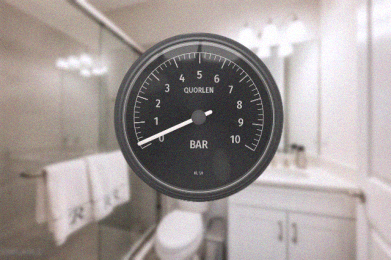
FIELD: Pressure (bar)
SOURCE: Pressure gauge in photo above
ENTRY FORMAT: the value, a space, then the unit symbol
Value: 0.2 bar
